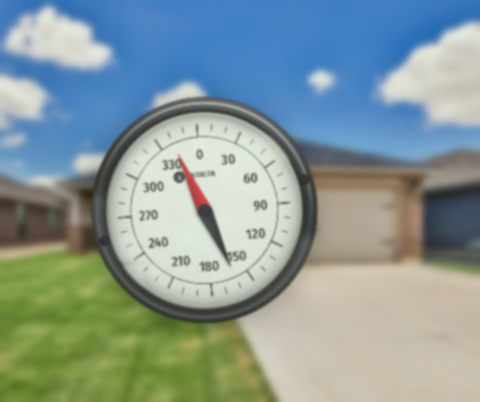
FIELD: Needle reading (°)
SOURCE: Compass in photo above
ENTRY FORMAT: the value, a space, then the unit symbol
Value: 340 °
